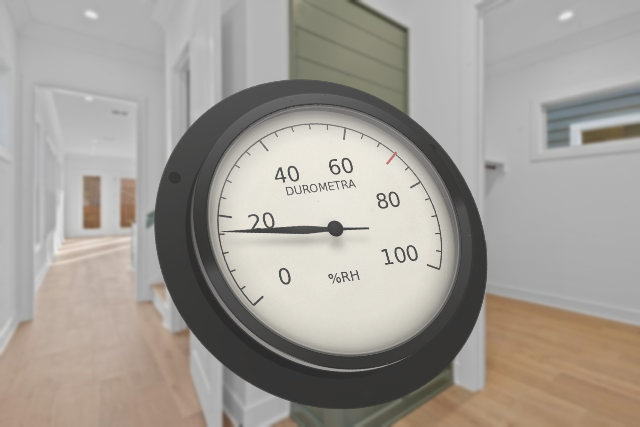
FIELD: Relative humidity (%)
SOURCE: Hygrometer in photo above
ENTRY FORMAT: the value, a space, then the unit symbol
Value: 16 %
